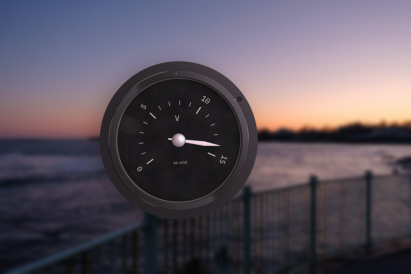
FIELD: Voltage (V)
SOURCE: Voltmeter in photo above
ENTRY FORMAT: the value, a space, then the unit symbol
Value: 14 V
